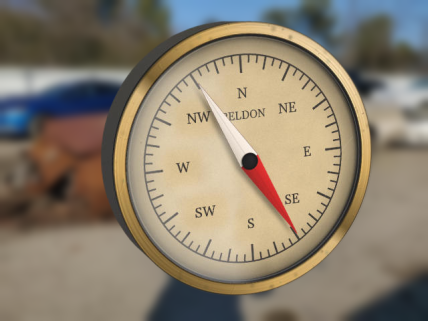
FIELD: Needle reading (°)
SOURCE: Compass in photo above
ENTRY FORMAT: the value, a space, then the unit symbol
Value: 150 °
